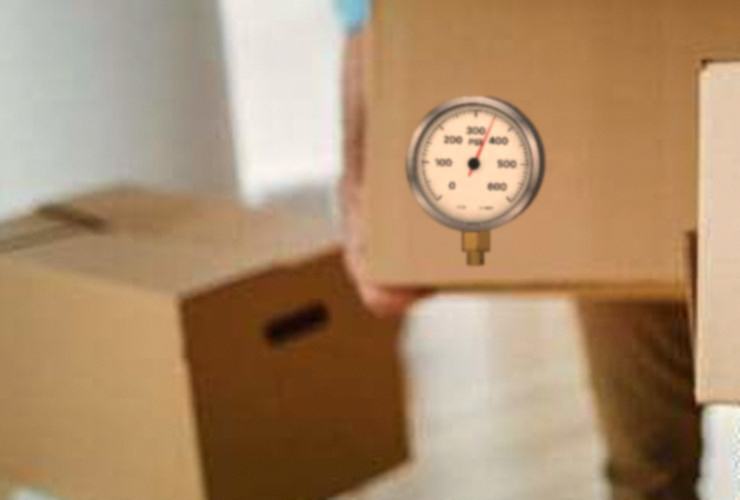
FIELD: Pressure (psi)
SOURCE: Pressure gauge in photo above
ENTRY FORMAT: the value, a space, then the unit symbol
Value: 350 psi
